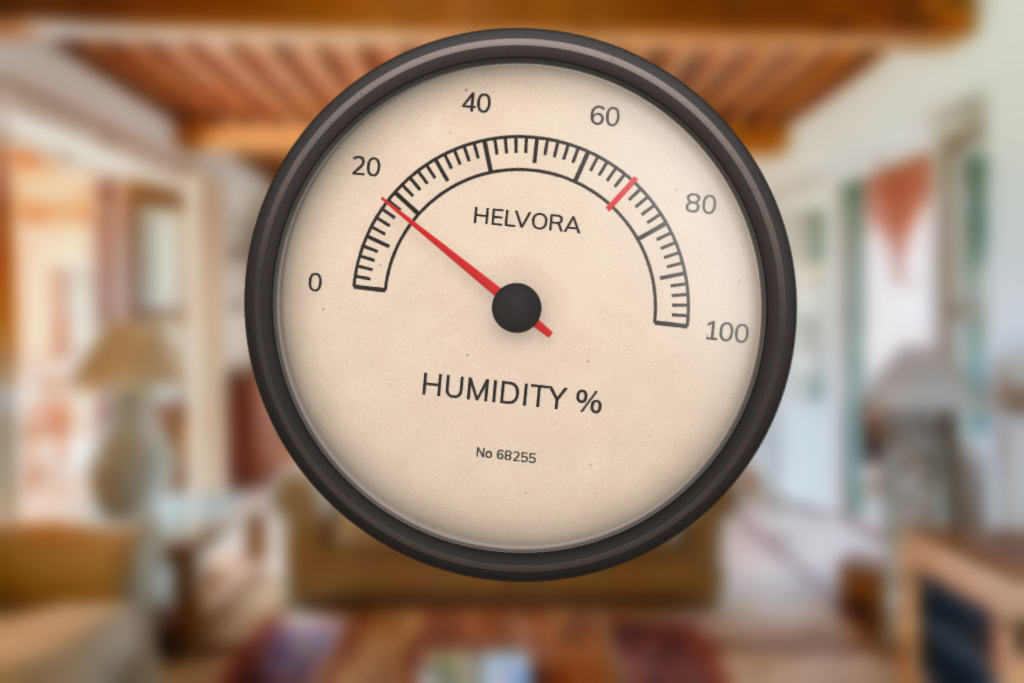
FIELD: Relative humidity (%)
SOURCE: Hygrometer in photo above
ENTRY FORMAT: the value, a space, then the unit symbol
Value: 18 %
